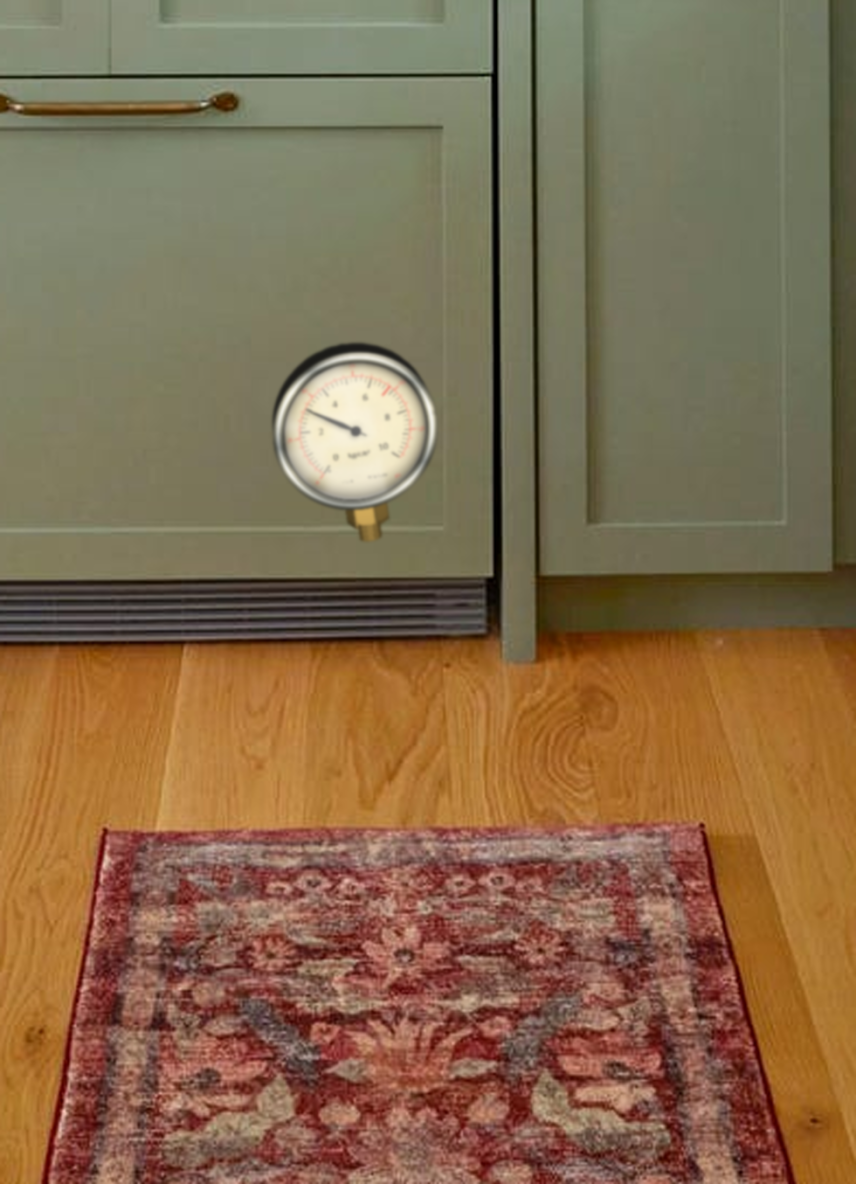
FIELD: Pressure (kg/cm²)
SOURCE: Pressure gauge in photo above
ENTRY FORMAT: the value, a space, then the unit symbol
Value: 3 kg/cm²
